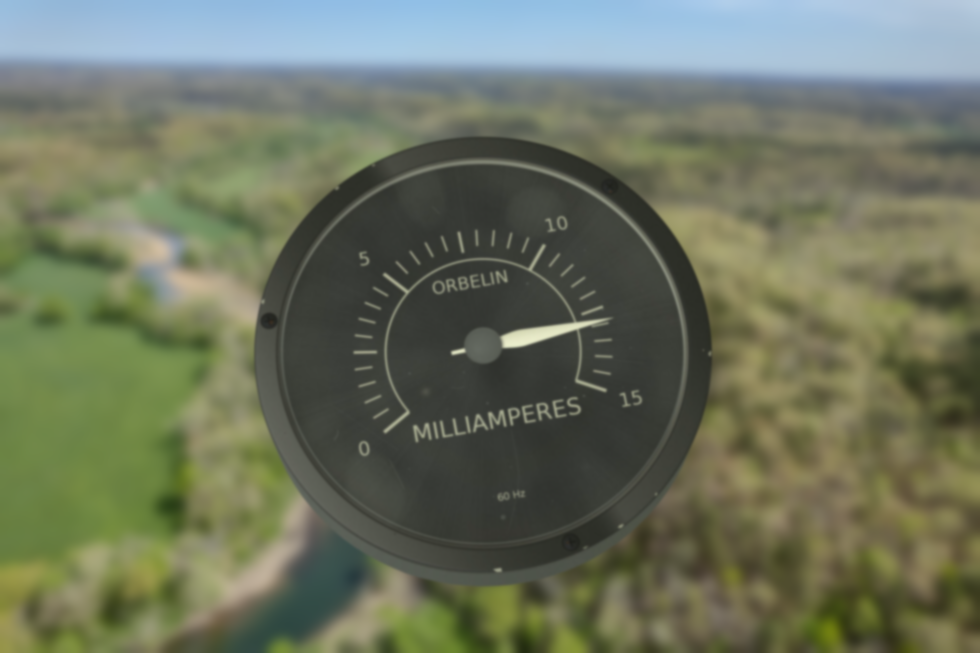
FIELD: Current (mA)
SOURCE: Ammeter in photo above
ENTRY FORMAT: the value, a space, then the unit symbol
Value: 13 mA
